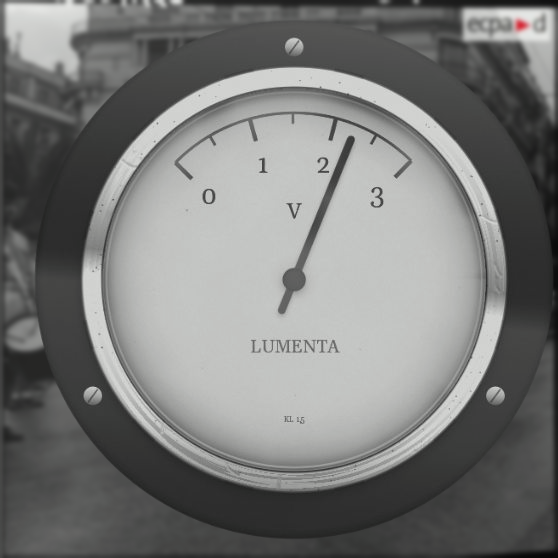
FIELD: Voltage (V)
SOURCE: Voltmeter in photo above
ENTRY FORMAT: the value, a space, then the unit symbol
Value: 2.25 V
